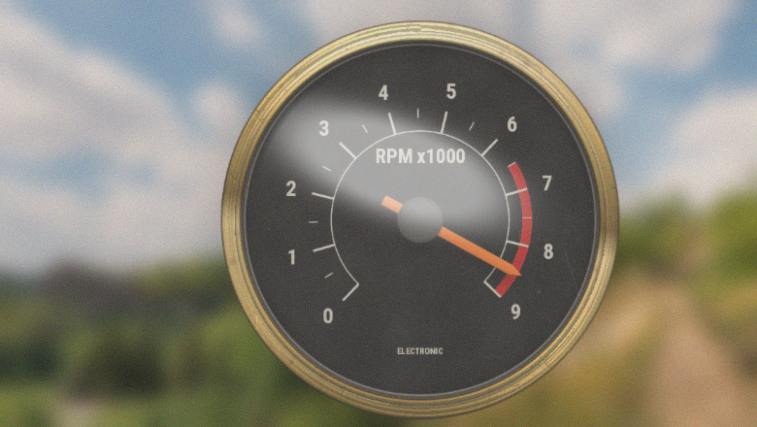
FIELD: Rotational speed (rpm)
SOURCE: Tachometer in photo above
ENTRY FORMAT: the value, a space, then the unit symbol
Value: 8500 rpm
